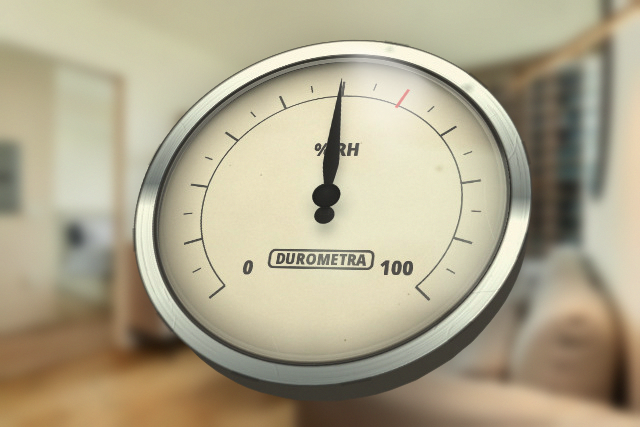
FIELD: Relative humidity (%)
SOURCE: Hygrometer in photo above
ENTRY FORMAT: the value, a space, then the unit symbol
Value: 50 %
